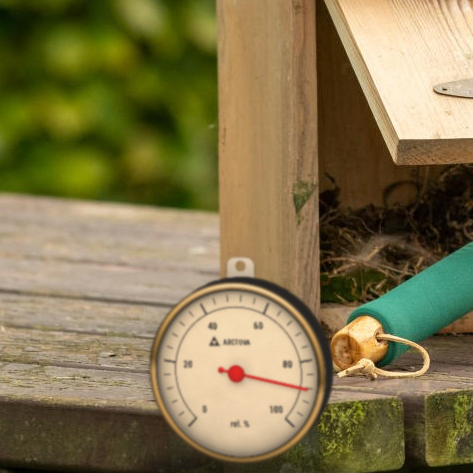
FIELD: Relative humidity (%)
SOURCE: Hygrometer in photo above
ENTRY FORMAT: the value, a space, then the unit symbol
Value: 88 %
